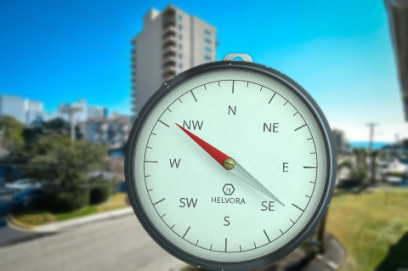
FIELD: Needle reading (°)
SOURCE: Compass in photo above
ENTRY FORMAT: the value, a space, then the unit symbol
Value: 305 °
